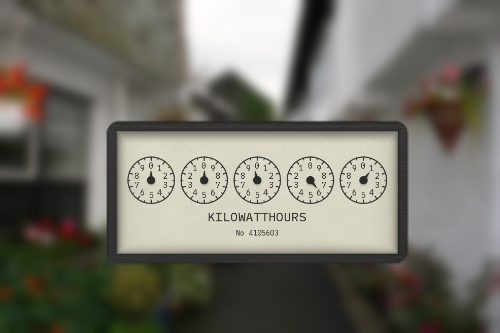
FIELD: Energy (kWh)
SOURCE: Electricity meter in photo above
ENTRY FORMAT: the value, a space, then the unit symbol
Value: 99961 kWh
